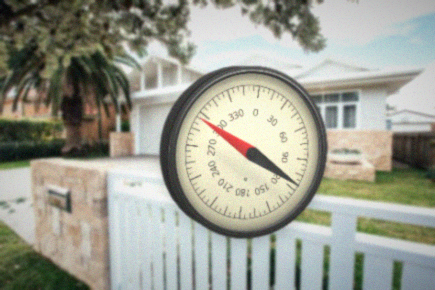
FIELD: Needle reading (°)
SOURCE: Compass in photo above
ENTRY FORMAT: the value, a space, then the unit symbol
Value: 295 °
